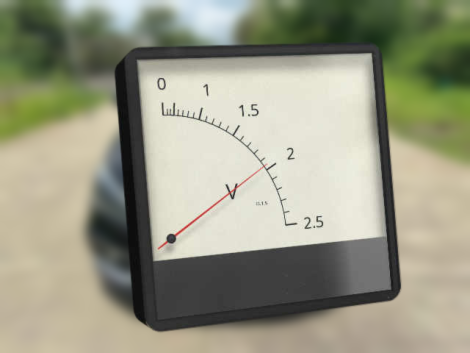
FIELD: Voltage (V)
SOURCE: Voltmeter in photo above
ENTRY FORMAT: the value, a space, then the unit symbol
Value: 1.95 V
